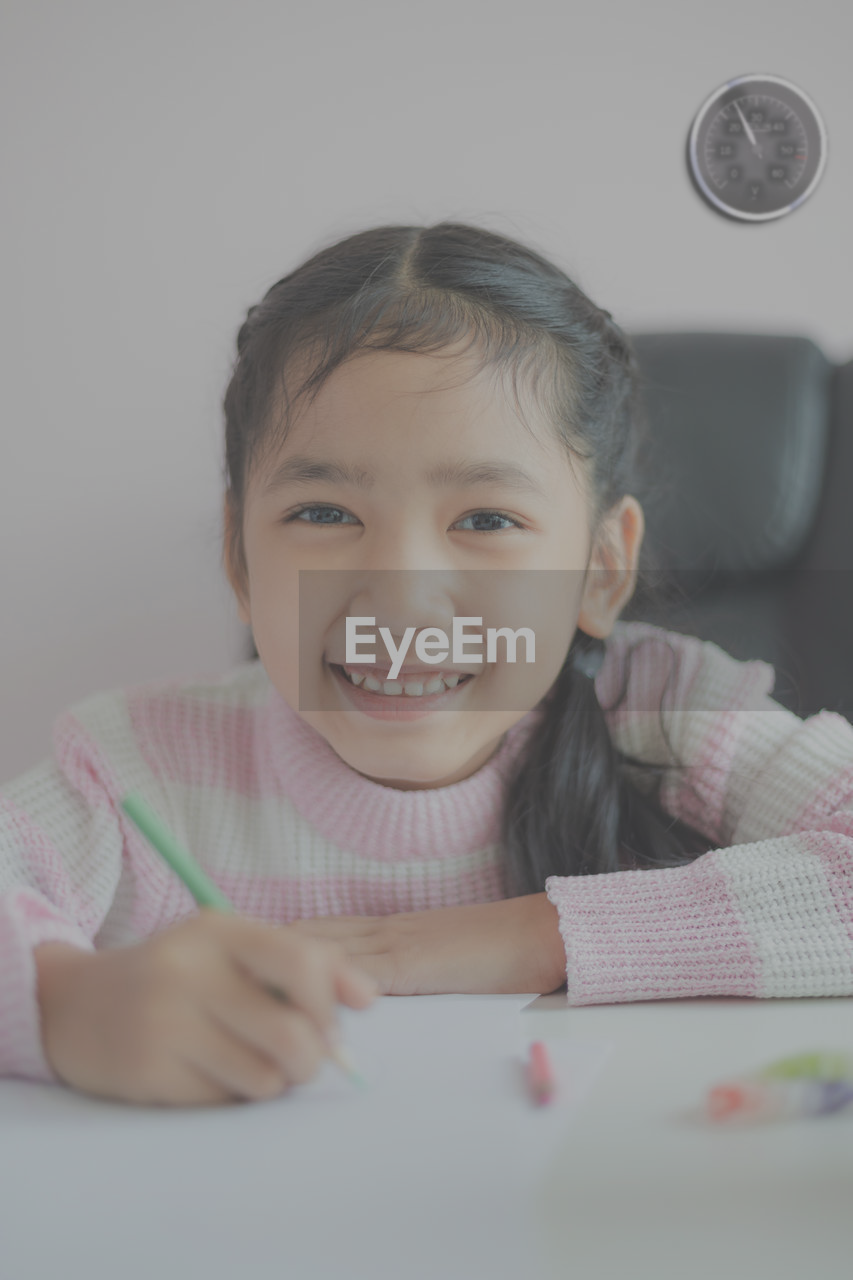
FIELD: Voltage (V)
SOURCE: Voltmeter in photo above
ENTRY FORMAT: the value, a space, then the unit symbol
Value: 24 V
